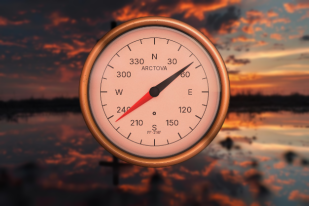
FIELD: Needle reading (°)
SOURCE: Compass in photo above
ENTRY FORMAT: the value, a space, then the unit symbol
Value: 232.5 °
